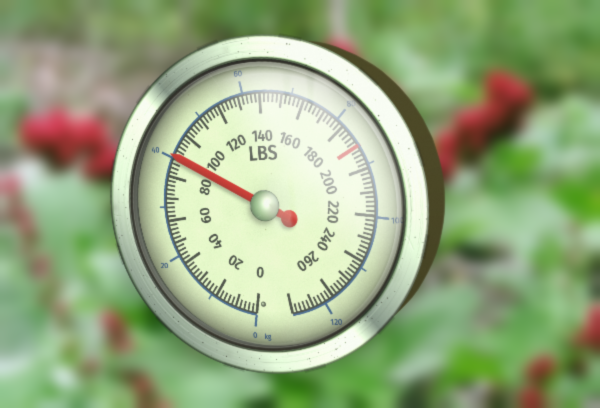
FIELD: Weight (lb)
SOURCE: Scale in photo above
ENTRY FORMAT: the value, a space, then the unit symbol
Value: 90 lb
